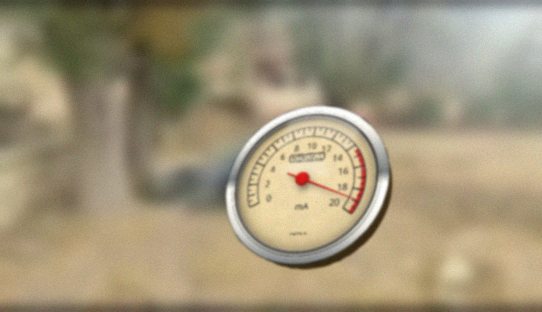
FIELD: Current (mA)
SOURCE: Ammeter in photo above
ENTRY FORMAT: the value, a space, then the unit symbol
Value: 19 mA
